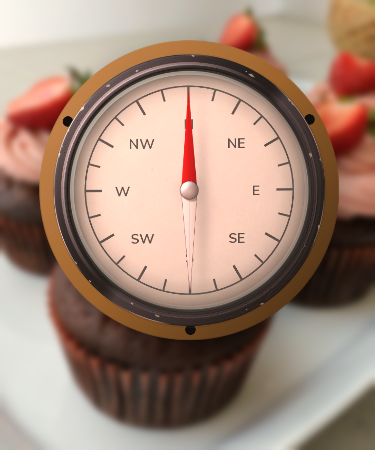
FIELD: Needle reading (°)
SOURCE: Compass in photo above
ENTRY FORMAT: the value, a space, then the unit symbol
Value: 0 °
